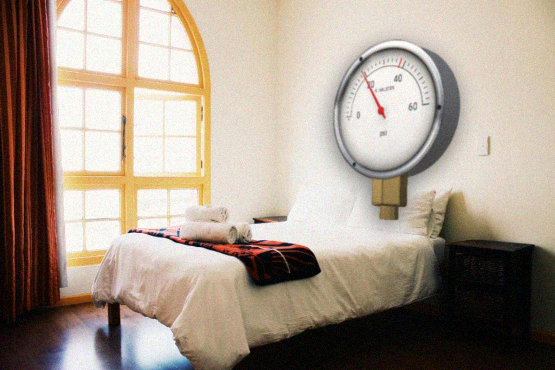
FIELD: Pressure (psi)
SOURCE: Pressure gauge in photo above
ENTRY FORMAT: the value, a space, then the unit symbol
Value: 20 psi
